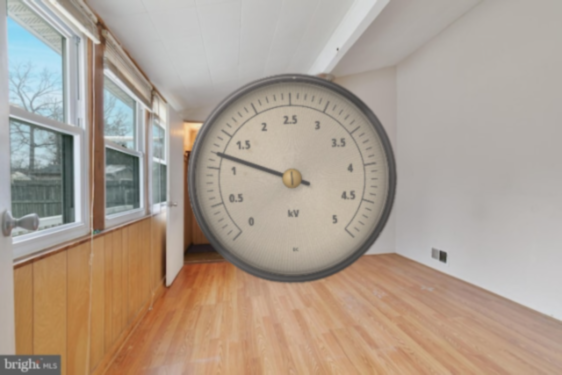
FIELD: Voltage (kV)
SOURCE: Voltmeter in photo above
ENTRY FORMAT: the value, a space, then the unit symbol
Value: 1.2 kV
